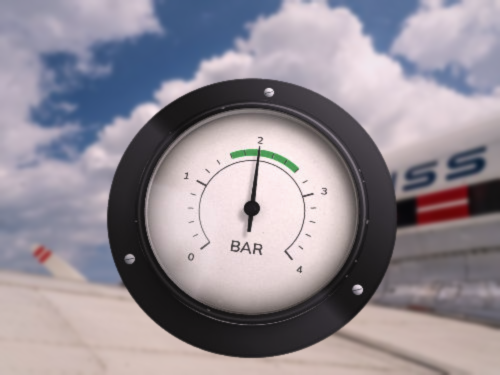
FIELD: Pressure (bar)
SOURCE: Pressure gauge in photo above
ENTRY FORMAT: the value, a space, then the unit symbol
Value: 2 bar
